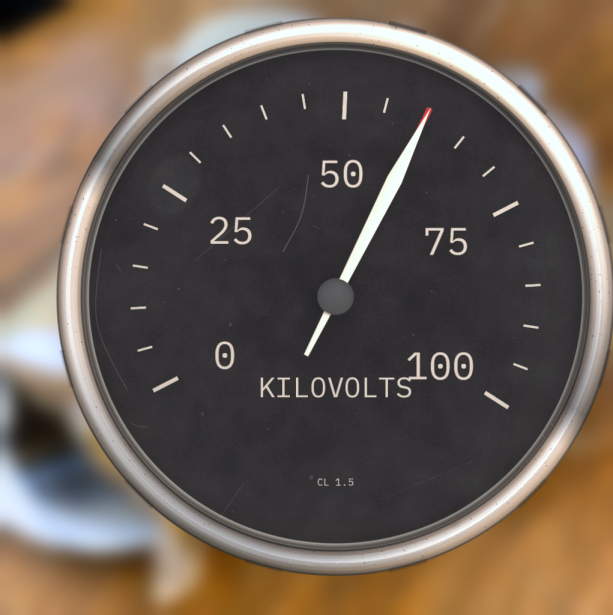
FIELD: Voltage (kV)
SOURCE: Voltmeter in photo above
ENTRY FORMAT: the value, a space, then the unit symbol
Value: 60 kV
